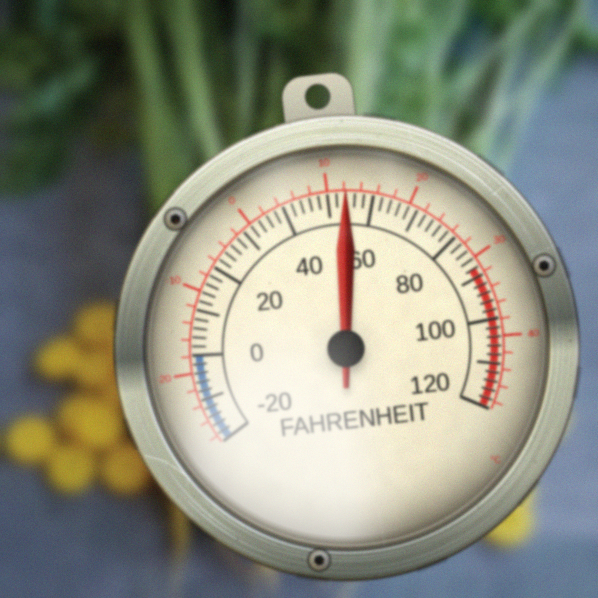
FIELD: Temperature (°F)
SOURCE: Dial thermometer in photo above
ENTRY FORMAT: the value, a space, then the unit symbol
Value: 54 °F
